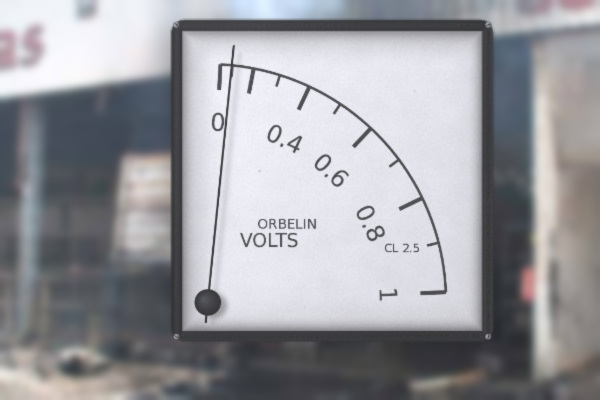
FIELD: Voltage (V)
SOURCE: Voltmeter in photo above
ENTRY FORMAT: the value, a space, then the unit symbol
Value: 0.1 V
